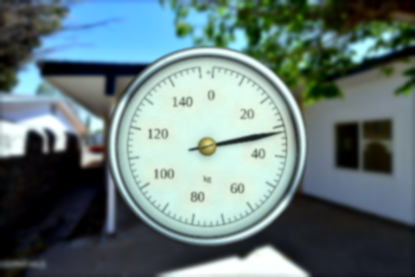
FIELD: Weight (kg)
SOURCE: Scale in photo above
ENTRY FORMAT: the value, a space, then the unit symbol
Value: 32 kg
